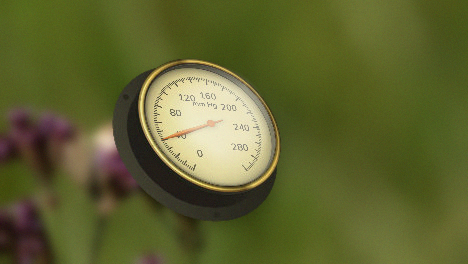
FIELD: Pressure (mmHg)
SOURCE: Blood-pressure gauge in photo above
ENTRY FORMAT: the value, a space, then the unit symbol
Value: 40 mmHg
